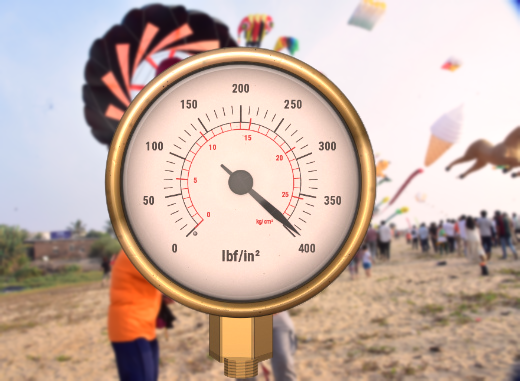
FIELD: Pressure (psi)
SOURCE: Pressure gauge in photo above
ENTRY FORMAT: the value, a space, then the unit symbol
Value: 395 psi
